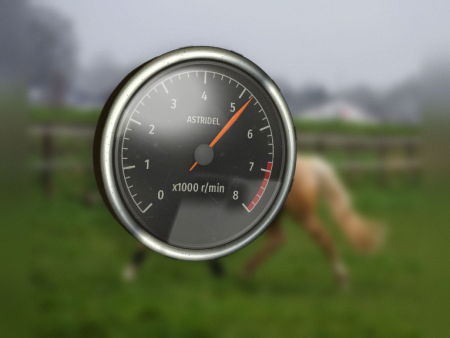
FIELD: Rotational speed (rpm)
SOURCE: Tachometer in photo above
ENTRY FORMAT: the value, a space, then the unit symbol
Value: 5200 rpm
